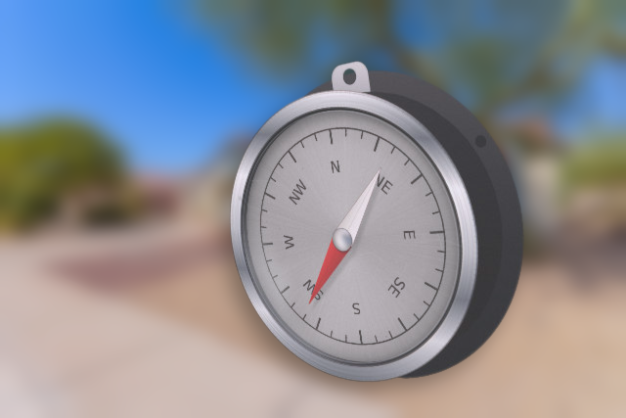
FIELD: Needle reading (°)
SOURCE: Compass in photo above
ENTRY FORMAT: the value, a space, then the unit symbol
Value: 220 °
